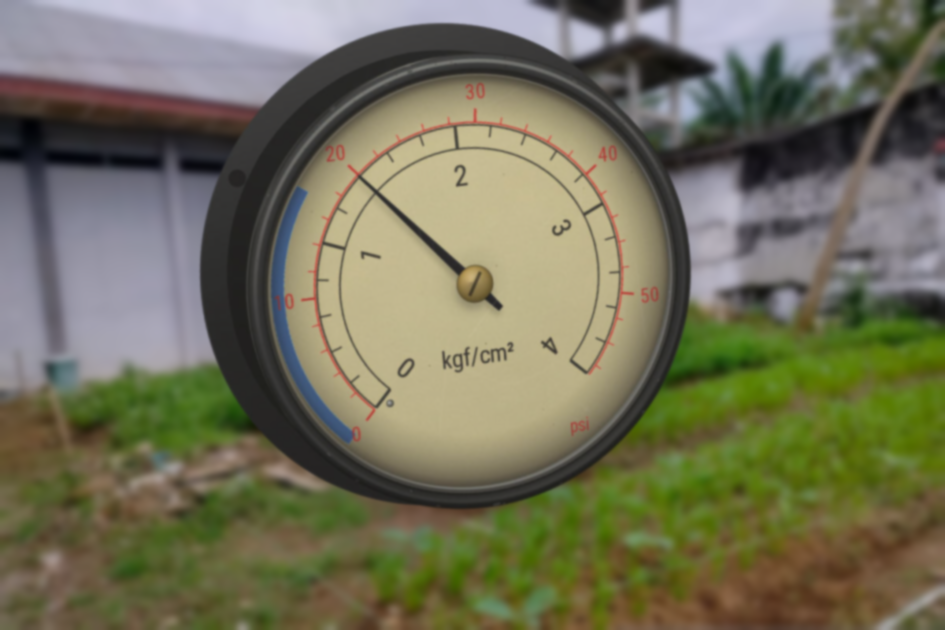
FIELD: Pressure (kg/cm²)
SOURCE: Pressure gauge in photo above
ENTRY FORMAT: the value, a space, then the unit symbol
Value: 1.4 kg/cm²
